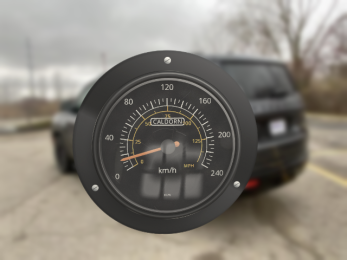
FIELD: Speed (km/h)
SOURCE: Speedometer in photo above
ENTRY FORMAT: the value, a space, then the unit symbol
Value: 15 km/h
